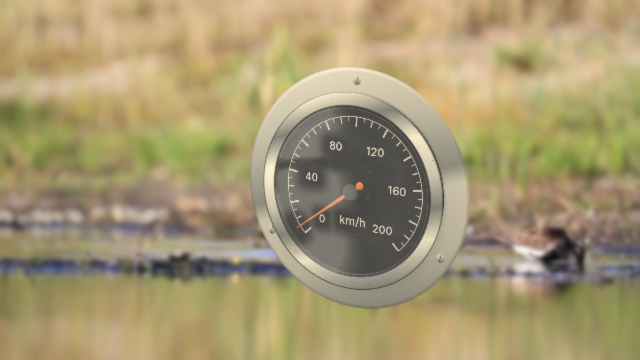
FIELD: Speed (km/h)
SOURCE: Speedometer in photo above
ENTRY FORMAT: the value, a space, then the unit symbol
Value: 5 km/h
